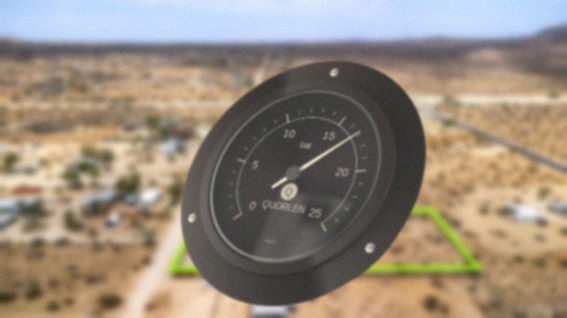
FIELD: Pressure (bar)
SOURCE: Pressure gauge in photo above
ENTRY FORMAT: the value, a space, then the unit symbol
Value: 17 bar
